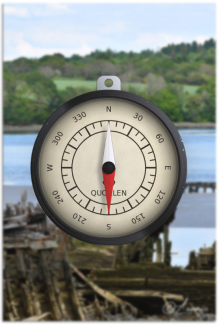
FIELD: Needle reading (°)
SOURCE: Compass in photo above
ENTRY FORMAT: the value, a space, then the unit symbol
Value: 180 °
